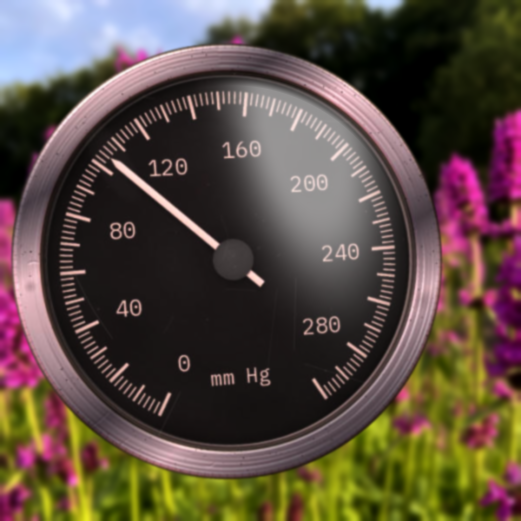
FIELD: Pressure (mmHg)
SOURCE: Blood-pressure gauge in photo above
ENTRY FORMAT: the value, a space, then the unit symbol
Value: 104 mmHg
